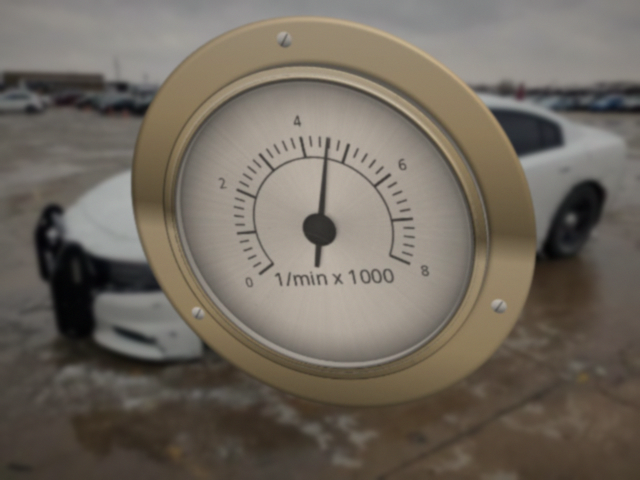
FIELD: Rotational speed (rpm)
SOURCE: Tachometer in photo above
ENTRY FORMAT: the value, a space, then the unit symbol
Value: 4600 rpm
